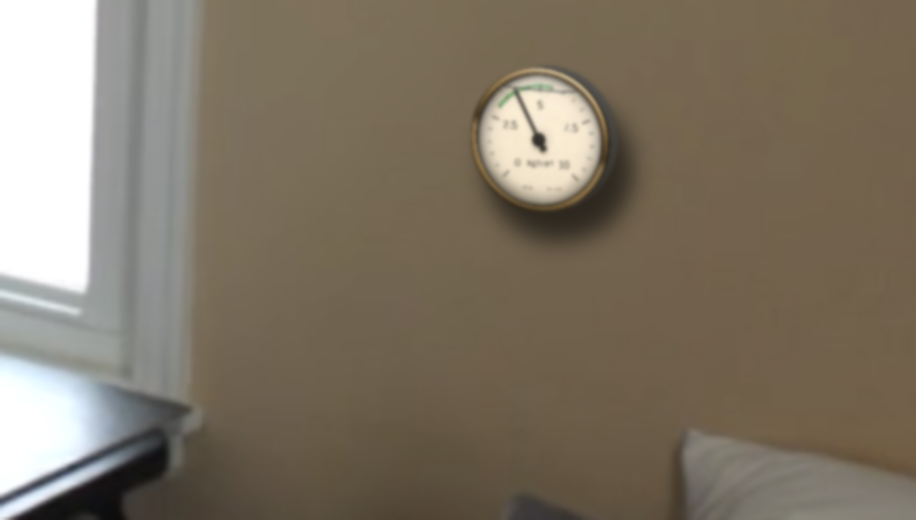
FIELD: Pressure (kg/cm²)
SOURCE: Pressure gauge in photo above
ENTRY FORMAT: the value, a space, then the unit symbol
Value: 4 kg/cm²
